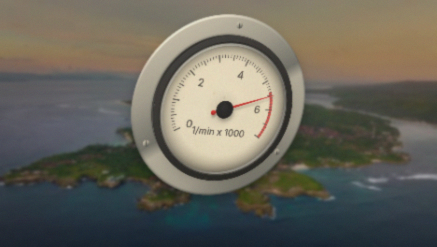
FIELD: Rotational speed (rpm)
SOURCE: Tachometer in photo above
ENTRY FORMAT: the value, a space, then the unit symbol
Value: 5500 rpm
